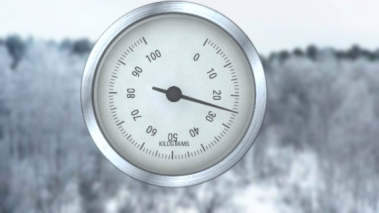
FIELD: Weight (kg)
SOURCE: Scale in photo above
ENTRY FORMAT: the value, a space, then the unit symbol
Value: 25 kg
